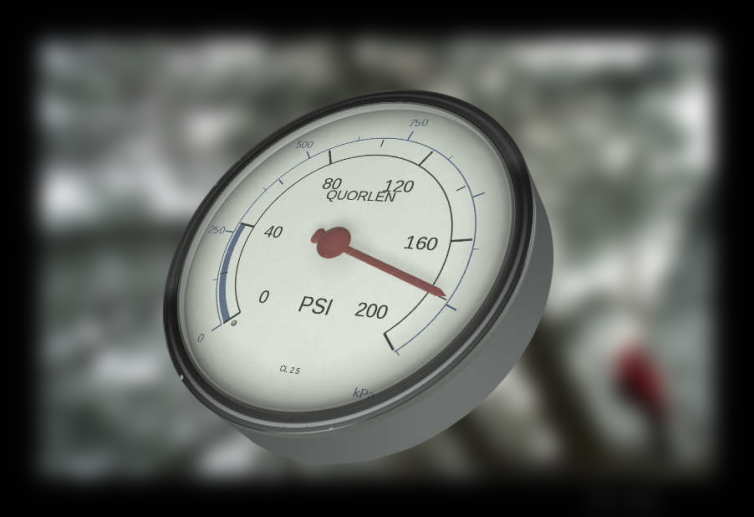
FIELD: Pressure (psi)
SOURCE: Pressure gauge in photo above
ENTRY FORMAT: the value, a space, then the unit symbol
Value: 180 psi
